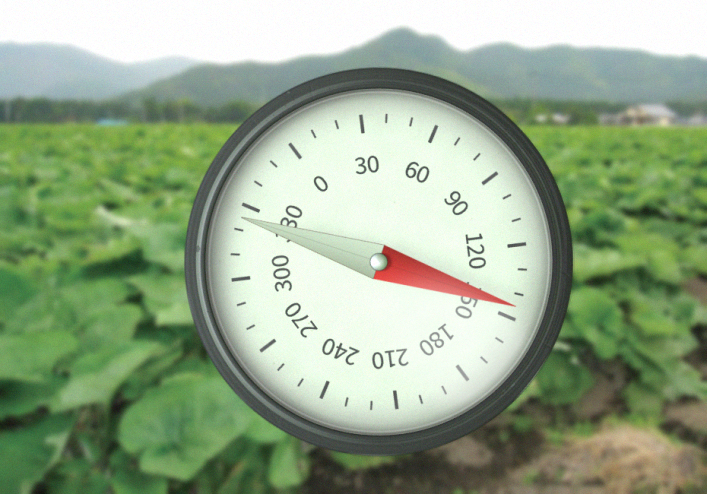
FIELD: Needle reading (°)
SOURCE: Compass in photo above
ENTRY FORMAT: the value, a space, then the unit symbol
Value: 145 °
